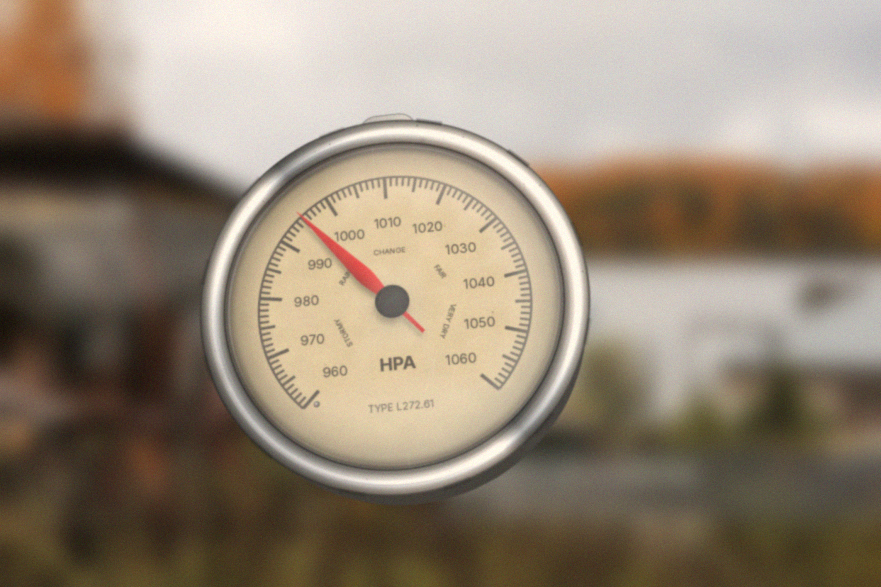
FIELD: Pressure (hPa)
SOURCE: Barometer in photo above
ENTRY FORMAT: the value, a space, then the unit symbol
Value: 995 hPa
